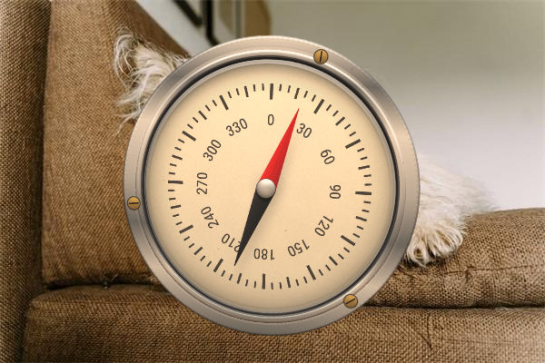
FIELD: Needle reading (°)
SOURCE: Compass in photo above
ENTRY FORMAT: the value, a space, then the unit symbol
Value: 20 °
